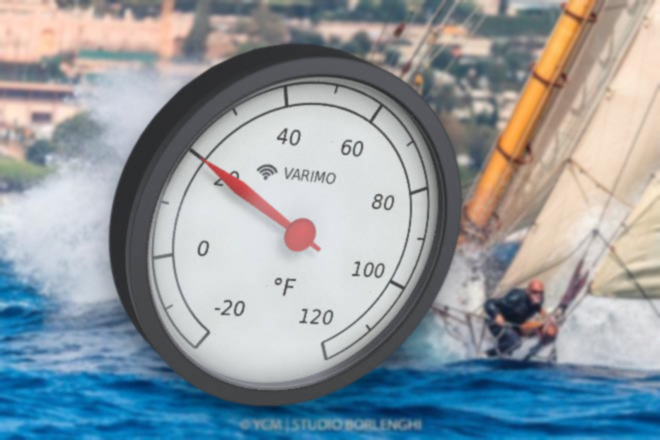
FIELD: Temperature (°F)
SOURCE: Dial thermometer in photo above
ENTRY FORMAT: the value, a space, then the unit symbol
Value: 20 °F
